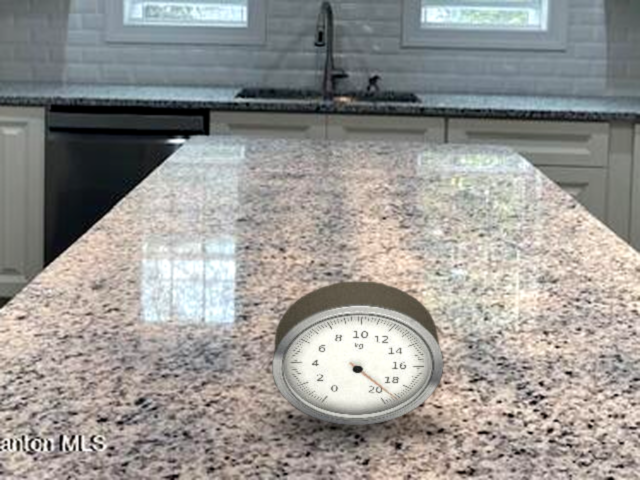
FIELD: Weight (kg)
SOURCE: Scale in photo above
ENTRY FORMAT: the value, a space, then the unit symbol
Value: 19 kg
